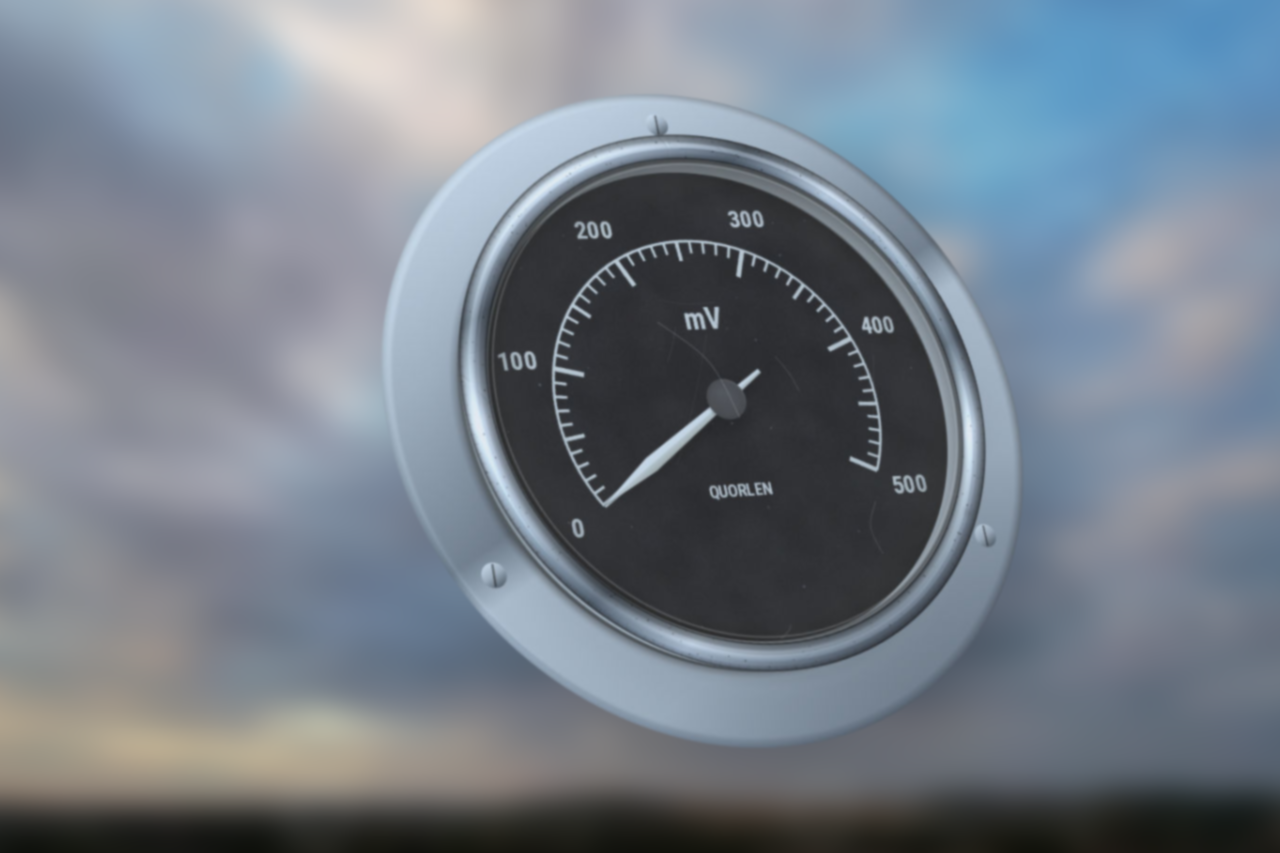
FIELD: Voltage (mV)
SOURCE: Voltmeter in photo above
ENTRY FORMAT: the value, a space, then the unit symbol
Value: 0 mV
